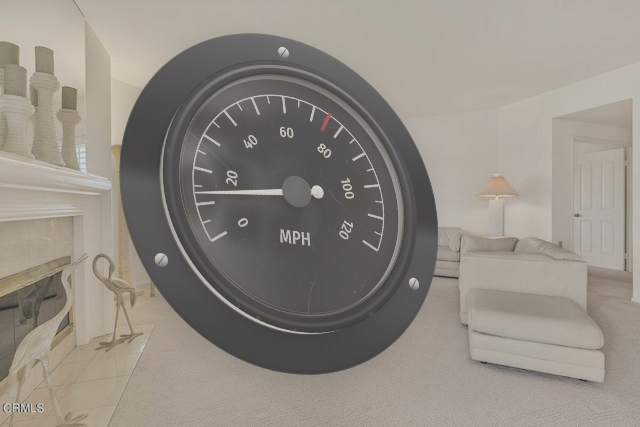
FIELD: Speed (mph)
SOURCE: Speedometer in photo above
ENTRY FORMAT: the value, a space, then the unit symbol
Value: 12.5 mph
